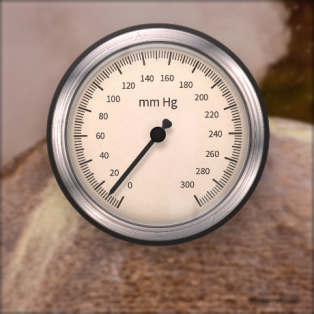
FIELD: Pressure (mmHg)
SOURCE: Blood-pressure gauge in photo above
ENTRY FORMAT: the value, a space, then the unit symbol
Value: 10 mmHg
